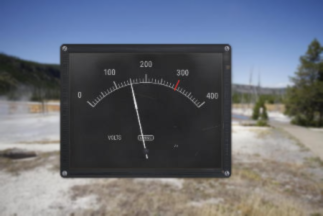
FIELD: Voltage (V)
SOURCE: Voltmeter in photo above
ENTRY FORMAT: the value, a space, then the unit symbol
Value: 150 V
